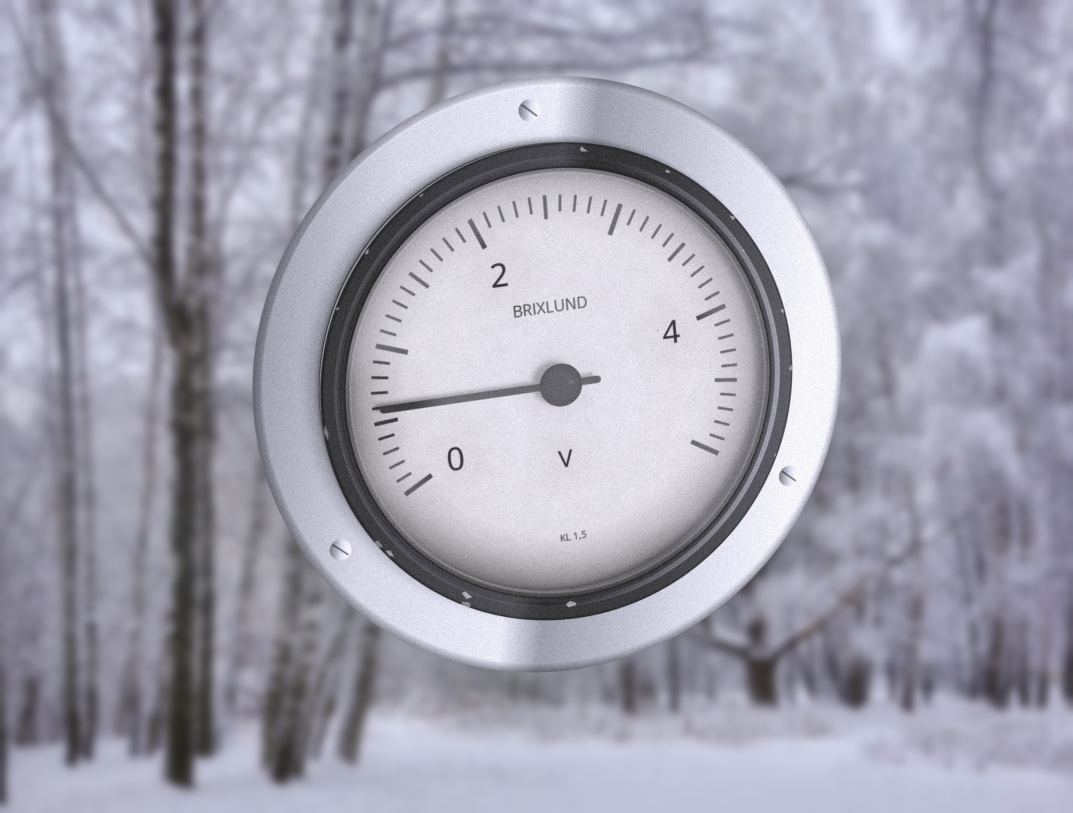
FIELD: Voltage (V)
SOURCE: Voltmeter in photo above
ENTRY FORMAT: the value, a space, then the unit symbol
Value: 0.6 V
